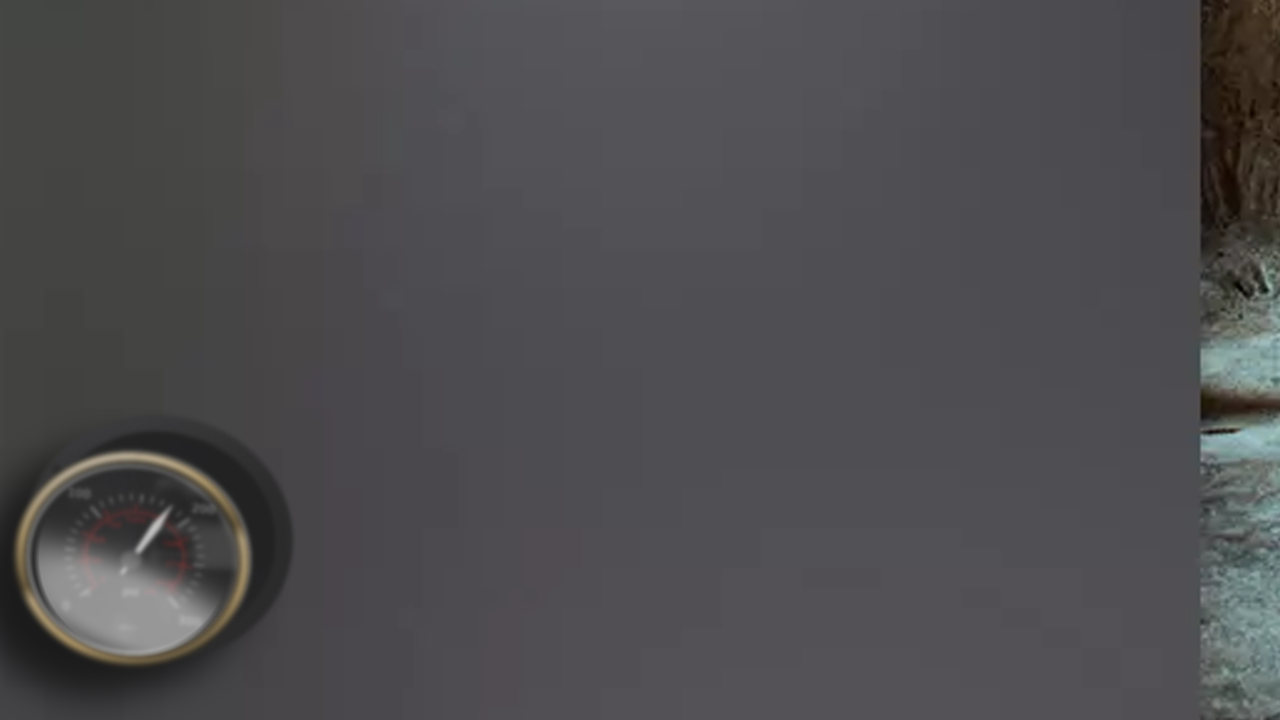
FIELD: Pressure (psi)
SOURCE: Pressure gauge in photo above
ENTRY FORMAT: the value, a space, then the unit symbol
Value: 180 psi
